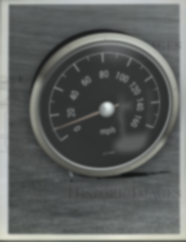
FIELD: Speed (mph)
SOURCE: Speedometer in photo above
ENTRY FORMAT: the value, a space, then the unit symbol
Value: 10 mph
